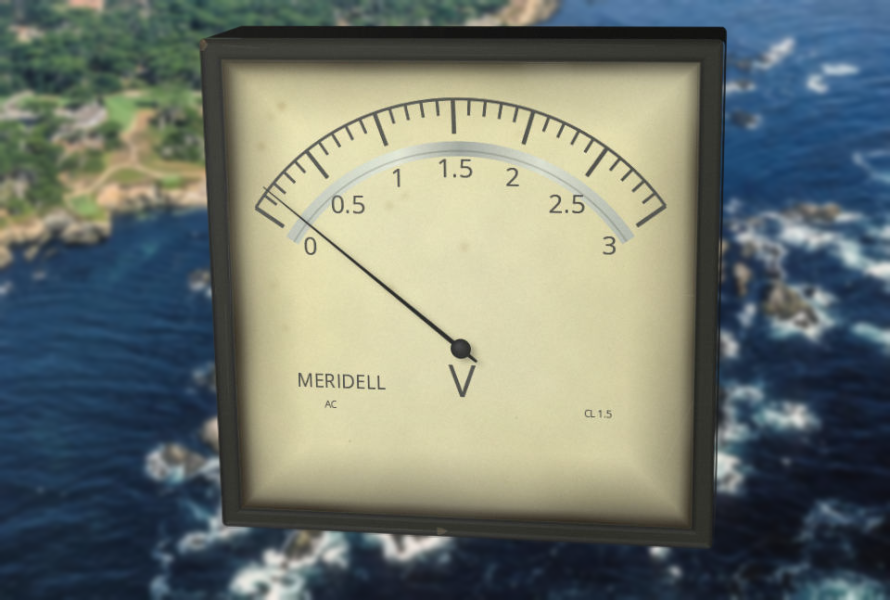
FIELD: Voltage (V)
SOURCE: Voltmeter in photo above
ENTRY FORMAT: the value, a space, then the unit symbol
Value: 0.15 V
